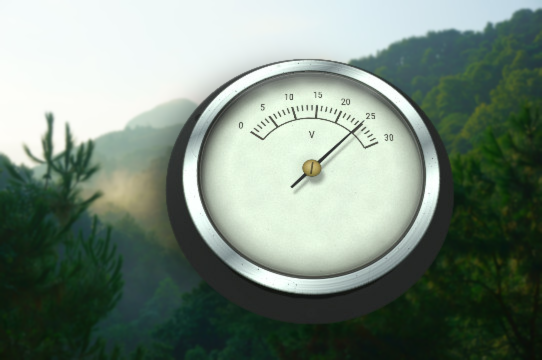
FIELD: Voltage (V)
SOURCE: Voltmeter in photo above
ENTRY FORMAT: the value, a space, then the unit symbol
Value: 25 V
